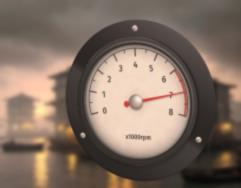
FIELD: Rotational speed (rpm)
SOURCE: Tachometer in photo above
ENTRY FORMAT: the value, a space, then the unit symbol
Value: 7000 rpm
